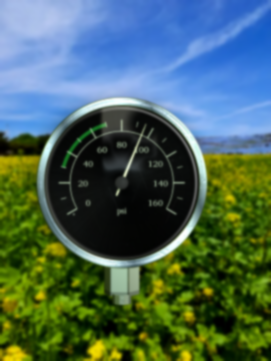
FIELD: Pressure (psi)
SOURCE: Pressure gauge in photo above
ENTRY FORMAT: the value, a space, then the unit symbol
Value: 95 psi
